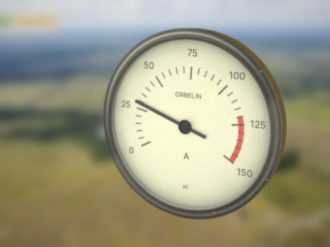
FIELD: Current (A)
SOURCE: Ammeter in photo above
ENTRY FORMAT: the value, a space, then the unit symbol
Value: 30 A
